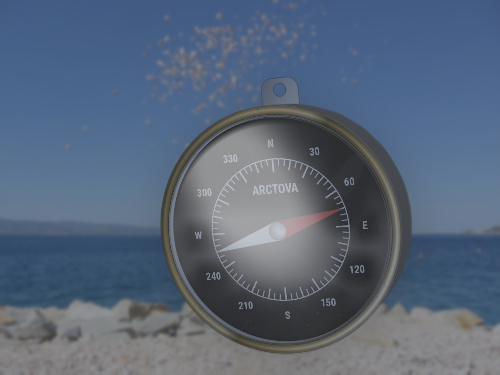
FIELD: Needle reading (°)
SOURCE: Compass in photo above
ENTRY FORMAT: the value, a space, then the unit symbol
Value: 75 °
